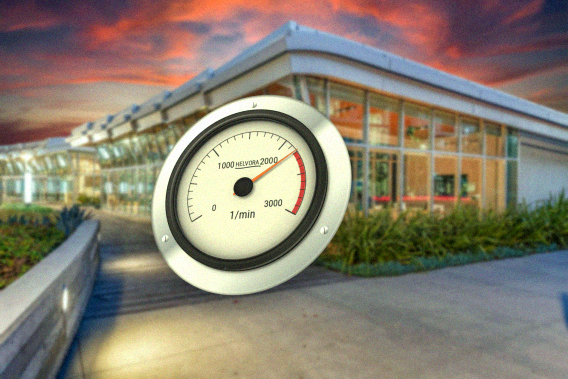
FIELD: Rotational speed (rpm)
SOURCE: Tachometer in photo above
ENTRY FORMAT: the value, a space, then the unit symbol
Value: 2200 rpm
